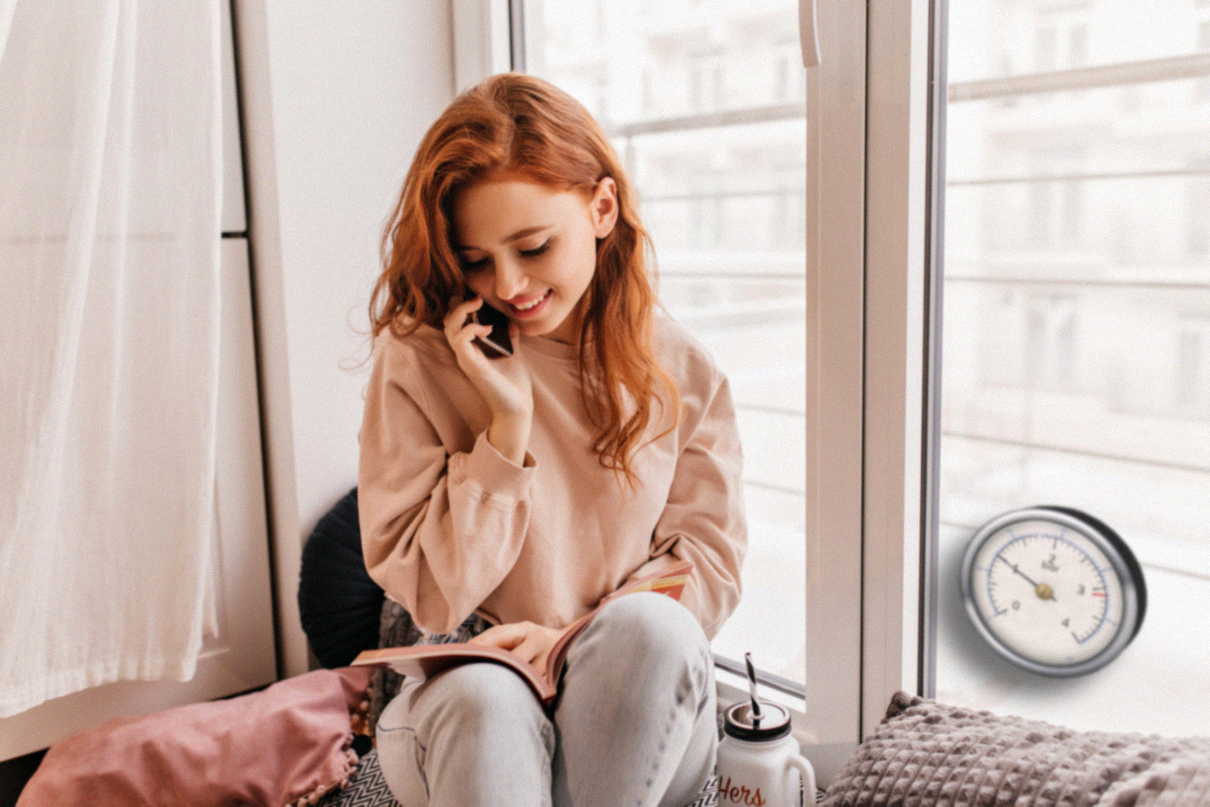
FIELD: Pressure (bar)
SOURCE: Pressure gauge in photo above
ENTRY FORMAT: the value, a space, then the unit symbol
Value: 1 bar
